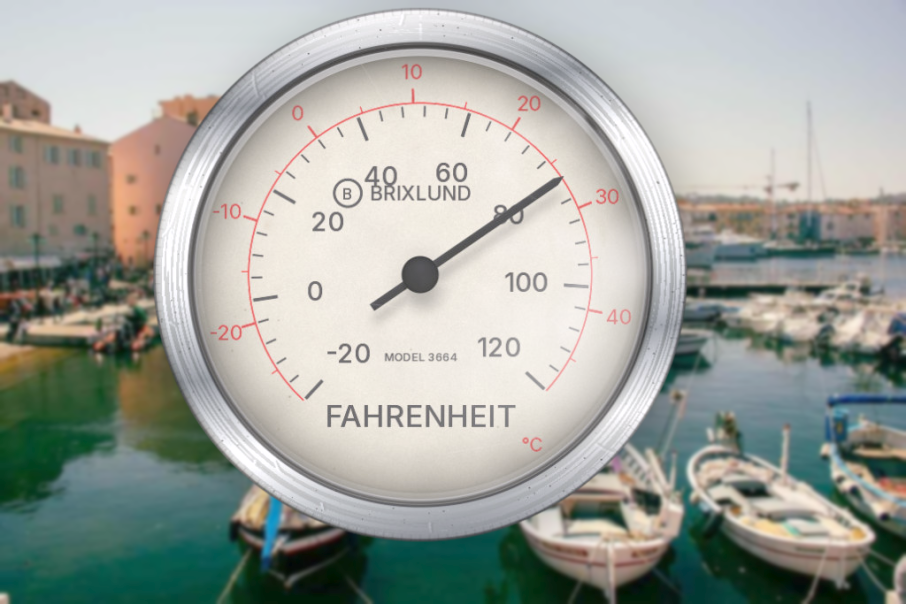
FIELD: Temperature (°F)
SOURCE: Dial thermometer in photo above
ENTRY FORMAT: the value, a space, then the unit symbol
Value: 80 °F
